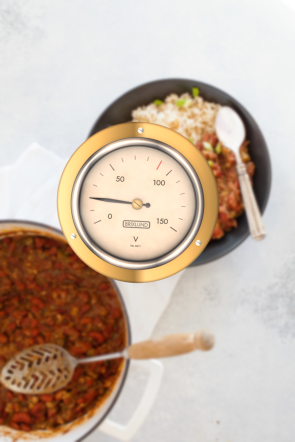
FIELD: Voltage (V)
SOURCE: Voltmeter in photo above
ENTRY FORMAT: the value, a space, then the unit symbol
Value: 20 V
